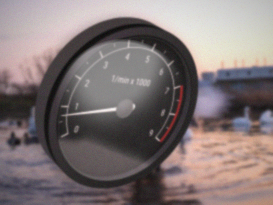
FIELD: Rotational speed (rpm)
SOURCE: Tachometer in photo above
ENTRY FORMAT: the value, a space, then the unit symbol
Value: 750 rpm
